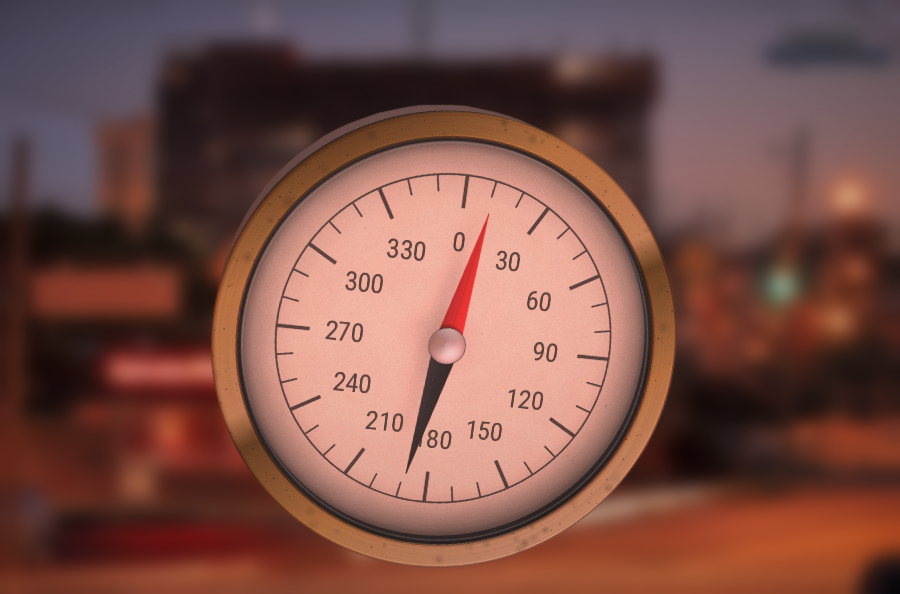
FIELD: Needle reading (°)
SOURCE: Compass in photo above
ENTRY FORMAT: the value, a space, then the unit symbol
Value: 10 °
